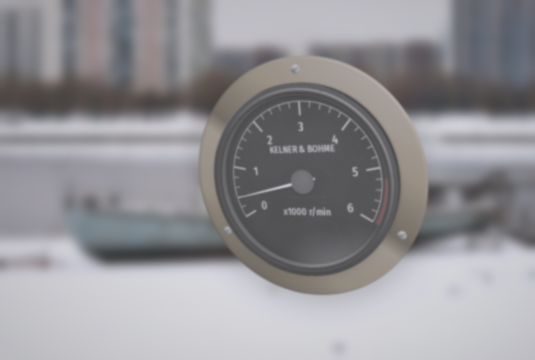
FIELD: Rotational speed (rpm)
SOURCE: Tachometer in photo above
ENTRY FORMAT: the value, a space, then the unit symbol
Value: 400 rpm
